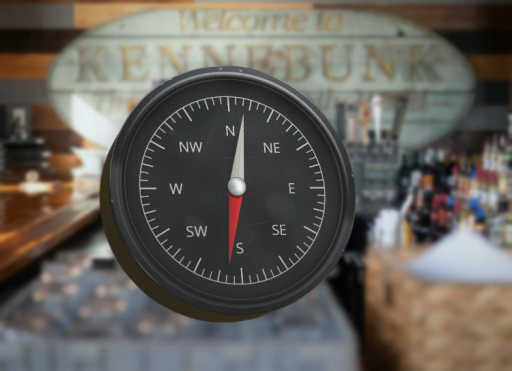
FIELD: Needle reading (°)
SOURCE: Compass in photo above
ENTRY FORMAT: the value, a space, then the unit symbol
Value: 190 °
